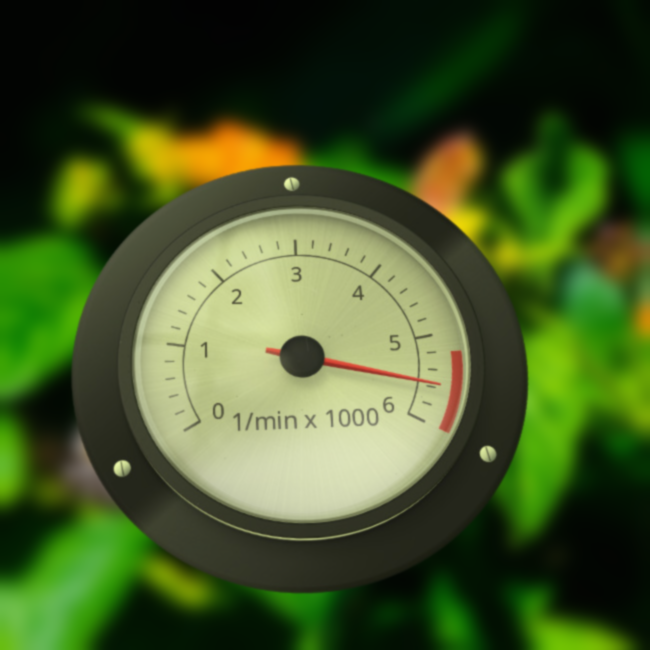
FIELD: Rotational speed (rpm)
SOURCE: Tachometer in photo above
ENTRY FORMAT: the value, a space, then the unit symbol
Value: 5600 rpm
